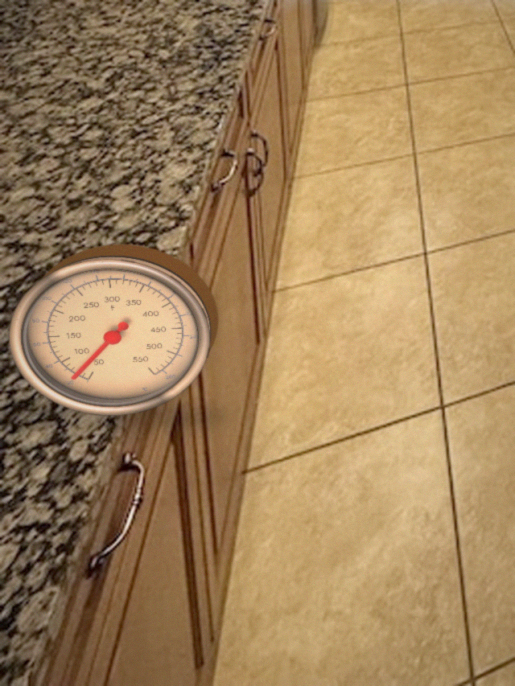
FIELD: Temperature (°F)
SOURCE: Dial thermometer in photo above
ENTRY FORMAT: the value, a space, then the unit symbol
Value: 70 °F
